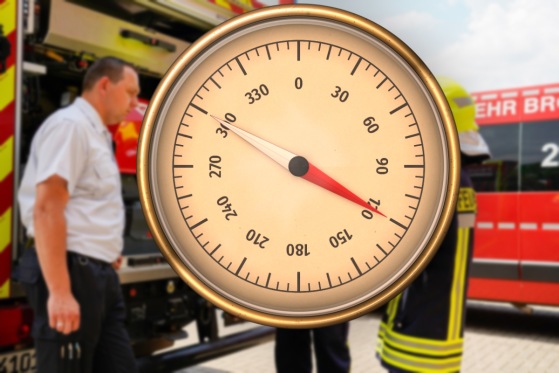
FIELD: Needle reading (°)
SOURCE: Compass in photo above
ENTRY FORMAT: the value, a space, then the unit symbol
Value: 120 °
